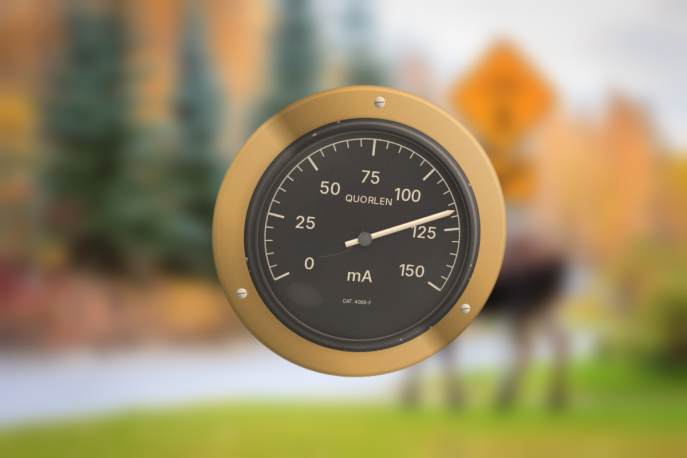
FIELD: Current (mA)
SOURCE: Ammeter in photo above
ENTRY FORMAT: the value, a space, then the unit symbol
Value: 117.5 mA
